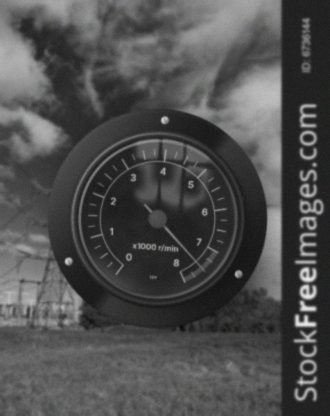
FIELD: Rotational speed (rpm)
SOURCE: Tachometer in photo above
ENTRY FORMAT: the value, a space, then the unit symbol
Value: 7500 rpm
